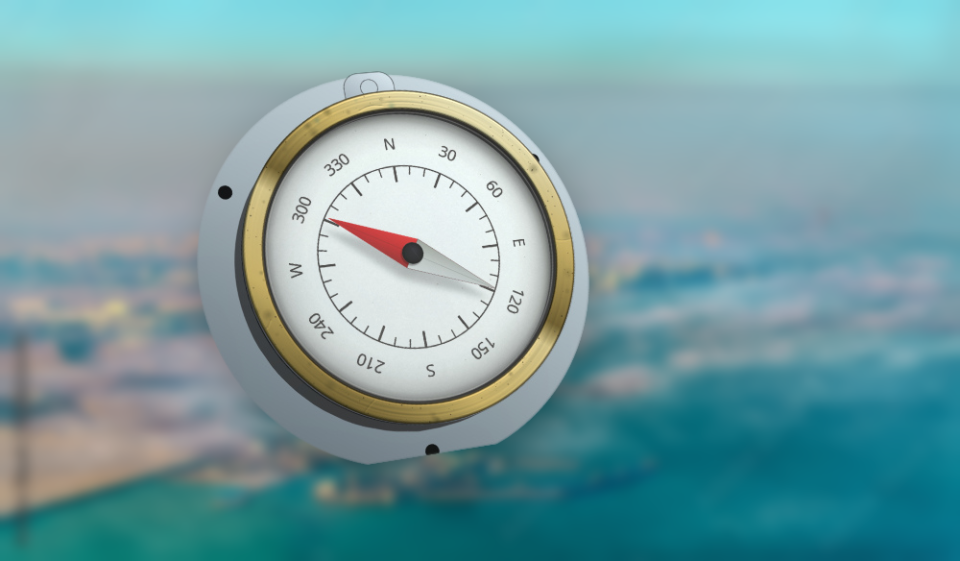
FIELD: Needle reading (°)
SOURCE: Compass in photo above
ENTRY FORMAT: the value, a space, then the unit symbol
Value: 300 °
